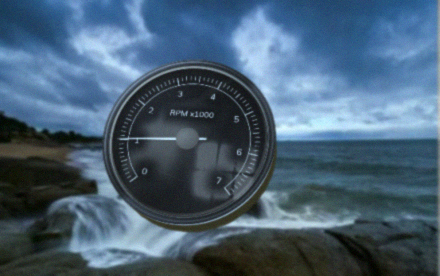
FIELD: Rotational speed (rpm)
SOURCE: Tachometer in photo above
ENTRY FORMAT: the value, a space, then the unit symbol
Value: 1000 rpm
